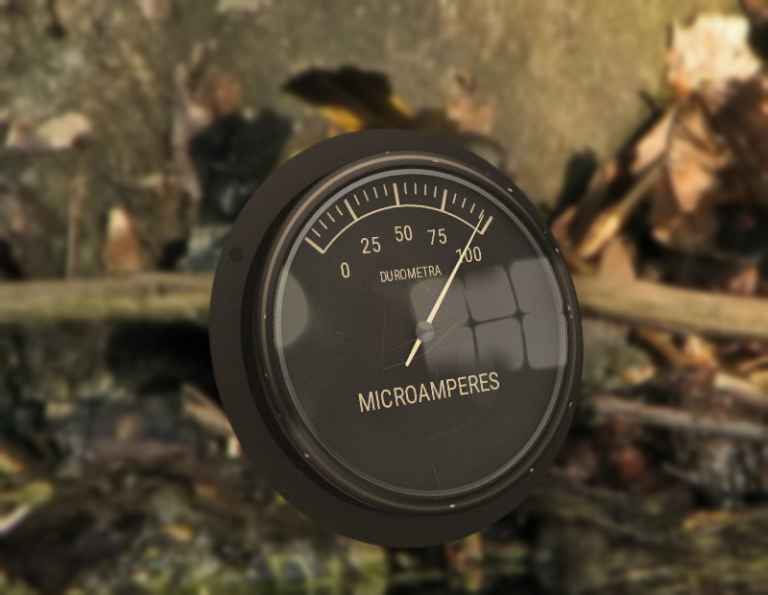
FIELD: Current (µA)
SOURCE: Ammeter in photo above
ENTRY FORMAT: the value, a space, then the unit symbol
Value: 95 µA
